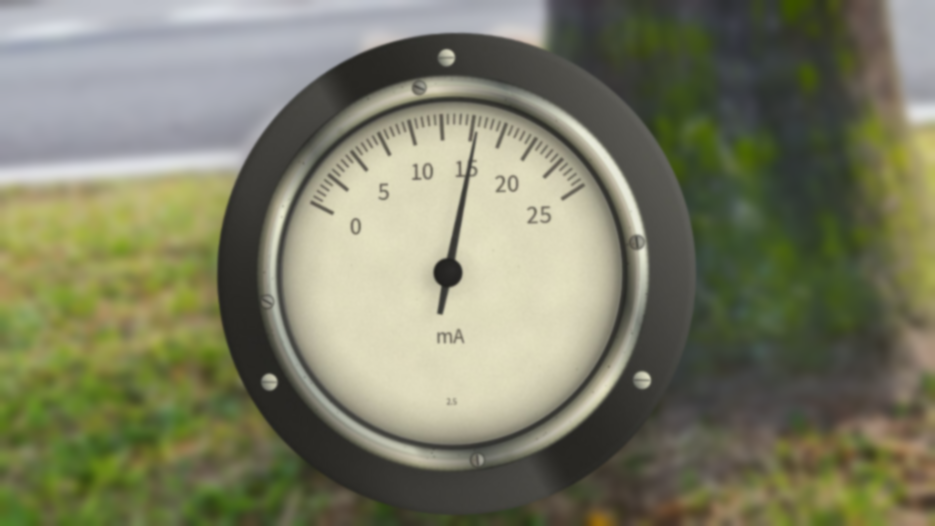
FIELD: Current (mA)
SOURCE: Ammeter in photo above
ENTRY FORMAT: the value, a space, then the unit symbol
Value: 15.5 mA
